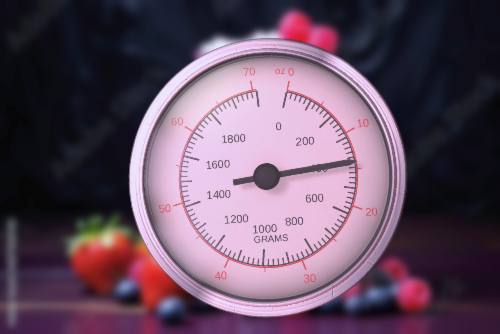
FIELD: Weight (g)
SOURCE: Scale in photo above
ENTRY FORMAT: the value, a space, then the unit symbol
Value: 400 g
